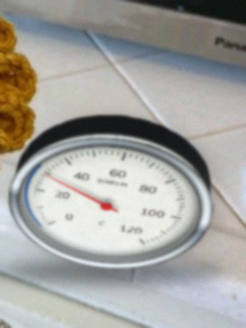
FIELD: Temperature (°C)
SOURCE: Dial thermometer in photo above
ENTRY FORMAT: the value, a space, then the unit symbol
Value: 30 °C
